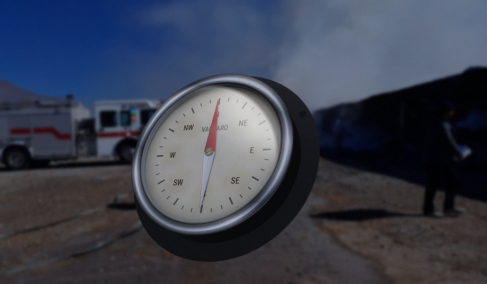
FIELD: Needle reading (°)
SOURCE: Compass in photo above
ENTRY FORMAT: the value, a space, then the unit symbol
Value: 0 °
